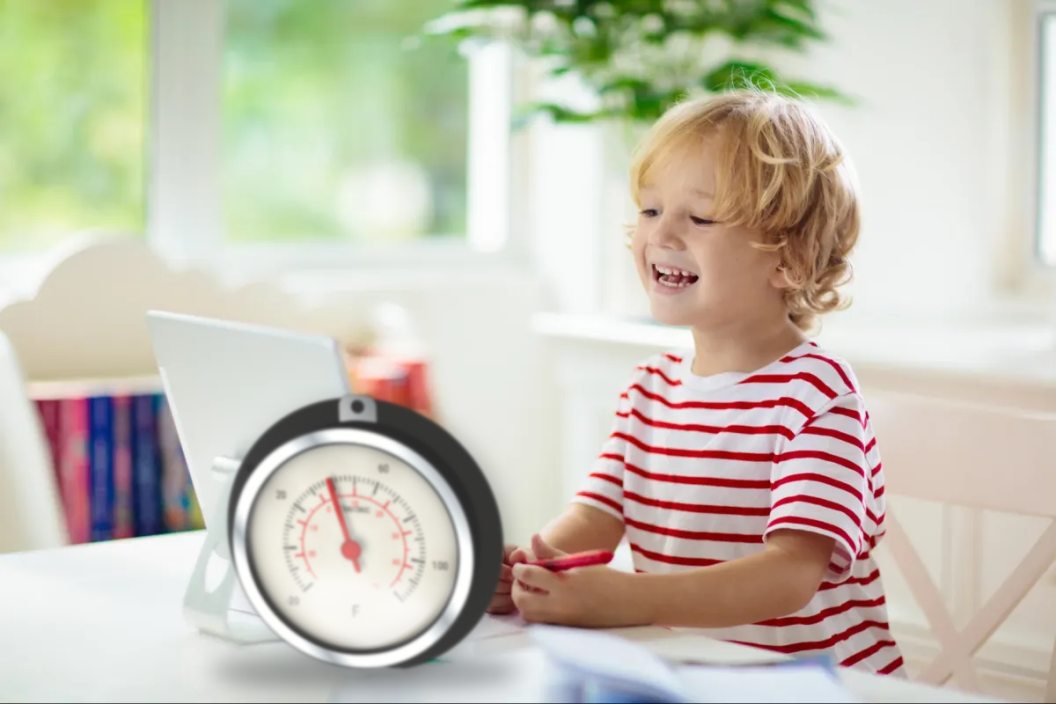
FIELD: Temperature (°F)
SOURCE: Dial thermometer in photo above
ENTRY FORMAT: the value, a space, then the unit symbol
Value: 40 °F
